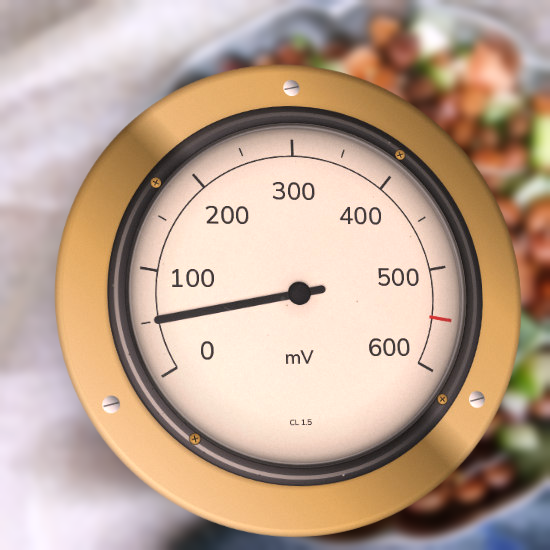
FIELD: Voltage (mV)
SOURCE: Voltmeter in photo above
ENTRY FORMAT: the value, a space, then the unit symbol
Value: 50 mV
